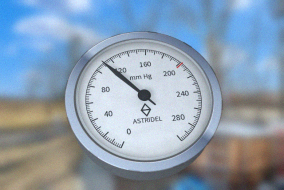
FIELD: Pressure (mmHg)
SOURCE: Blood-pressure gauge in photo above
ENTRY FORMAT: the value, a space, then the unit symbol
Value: 110 mmHg
